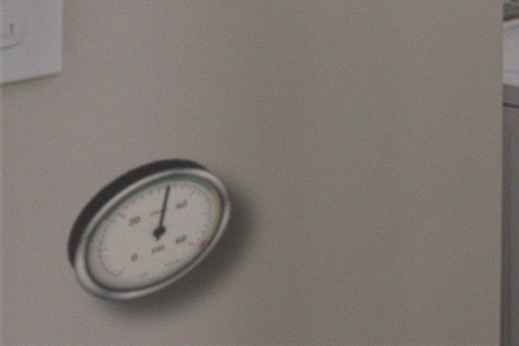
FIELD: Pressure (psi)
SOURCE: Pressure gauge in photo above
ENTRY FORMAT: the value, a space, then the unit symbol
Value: 32 psi
